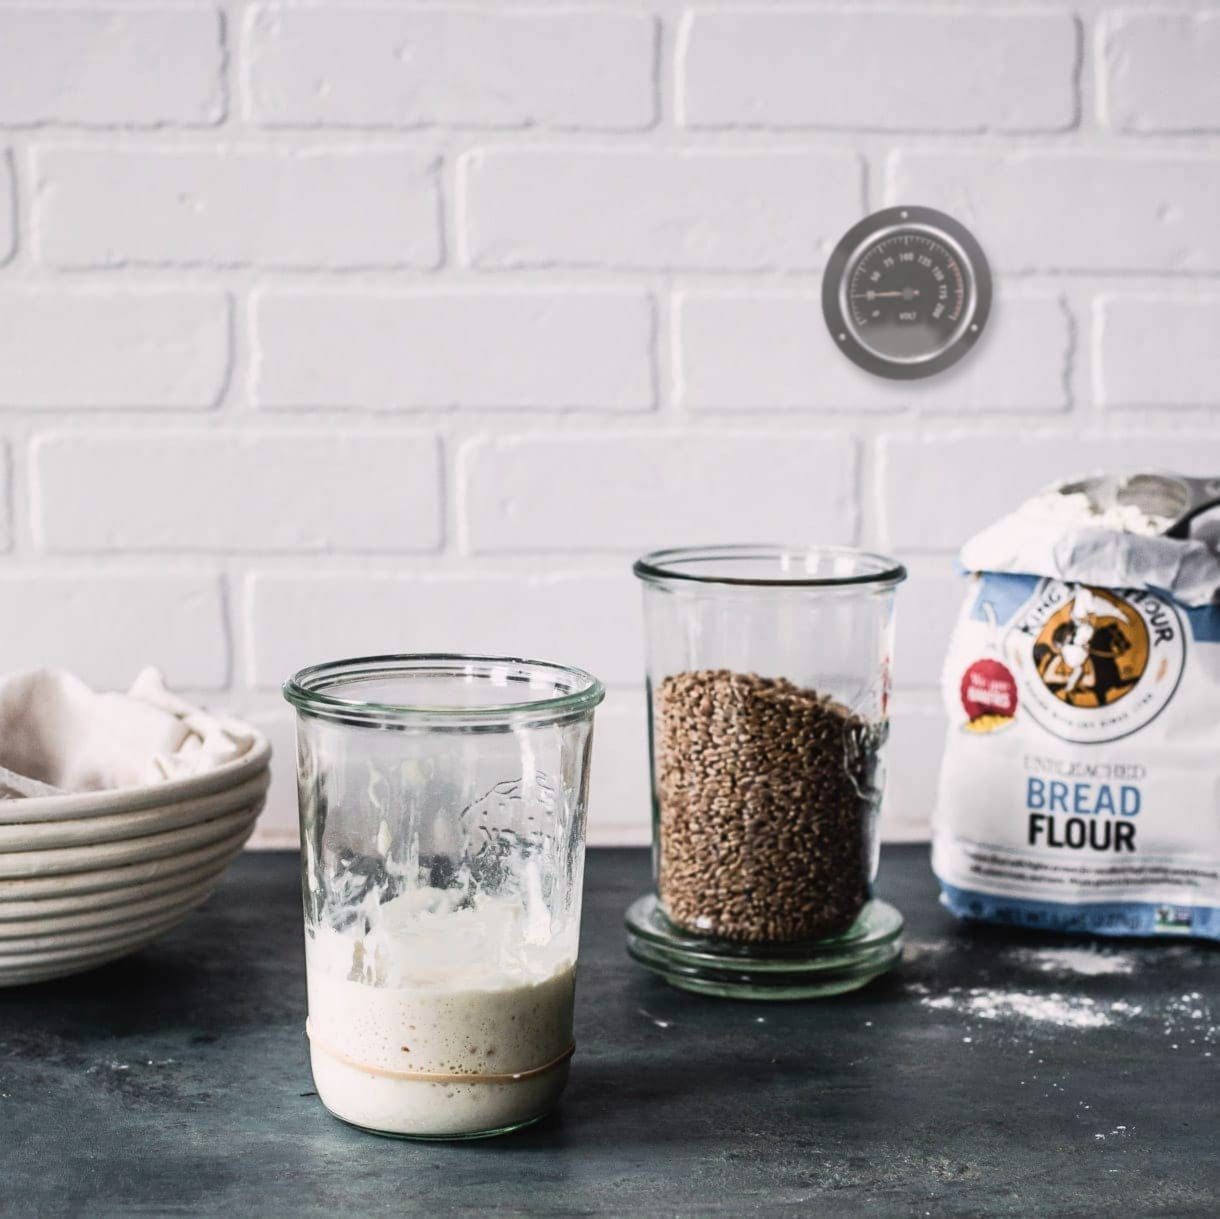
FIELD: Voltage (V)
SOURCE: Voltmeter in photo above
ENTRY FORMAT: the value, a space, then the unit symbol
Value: 25 V
